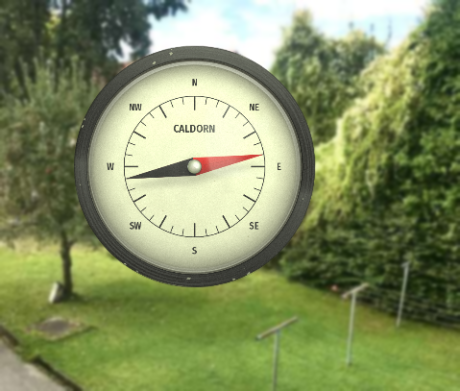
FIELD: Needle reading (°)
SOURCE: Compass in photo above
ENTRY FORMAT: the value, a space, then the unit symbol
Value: 80 °
